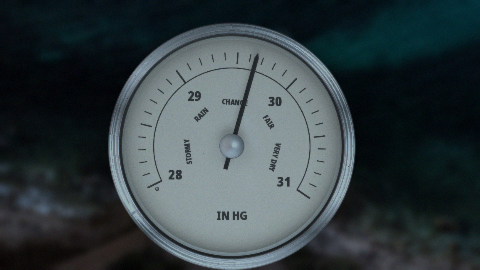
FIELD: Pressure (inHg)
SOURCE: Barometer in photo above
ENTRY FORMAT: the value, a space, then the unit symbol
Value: 29.65 inHg
